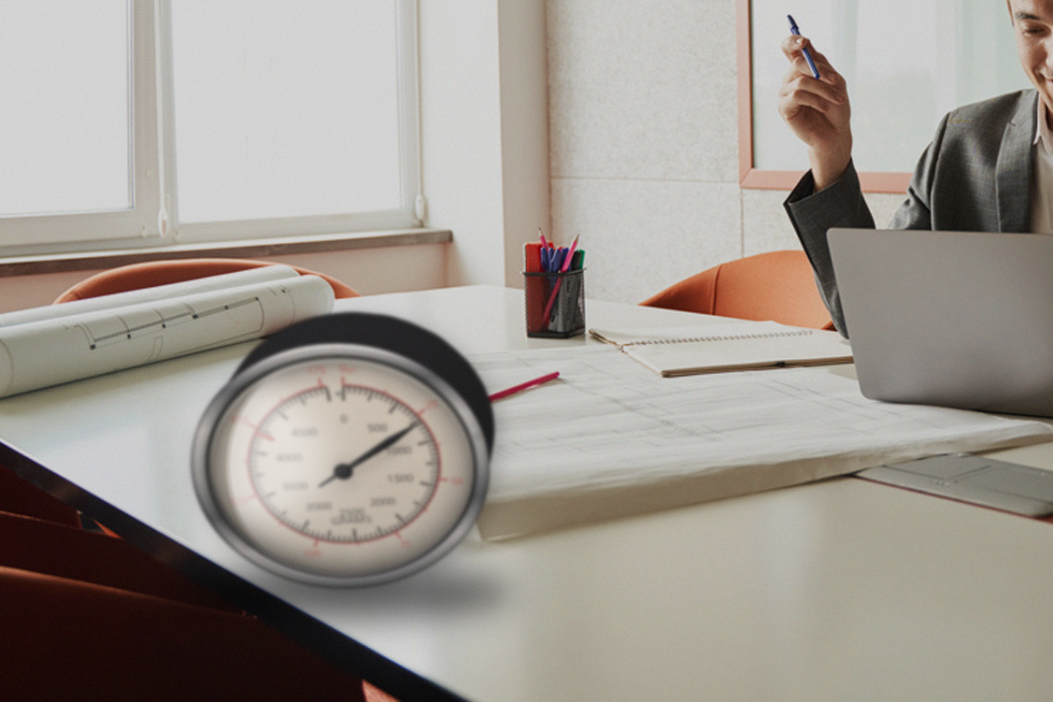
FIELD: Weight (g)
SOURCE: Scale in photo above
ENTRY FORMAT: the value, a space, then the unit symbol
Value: 750 g
